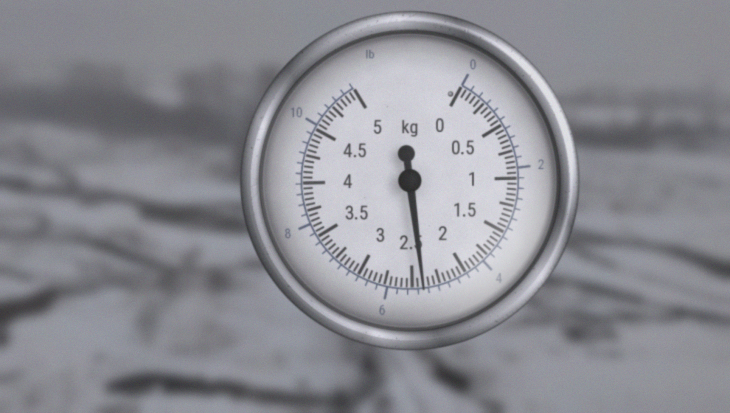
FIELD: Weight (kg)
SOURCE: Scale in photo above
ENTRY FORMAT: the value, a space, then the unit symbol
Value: 2.4 kg
